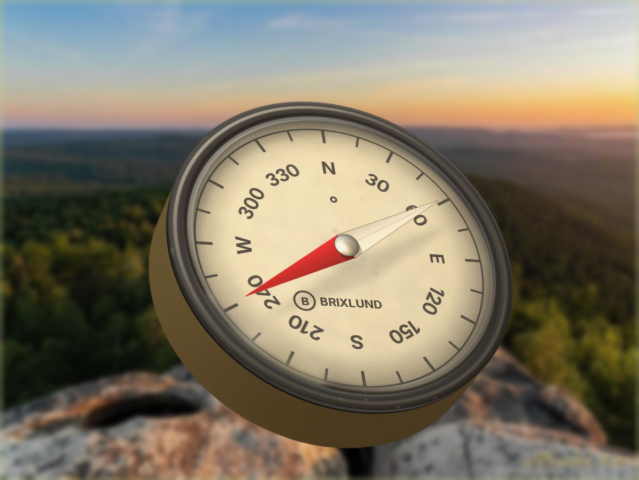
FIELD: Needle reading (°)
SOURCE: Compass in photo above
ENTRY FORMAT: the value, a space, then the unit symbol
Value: 240 °
